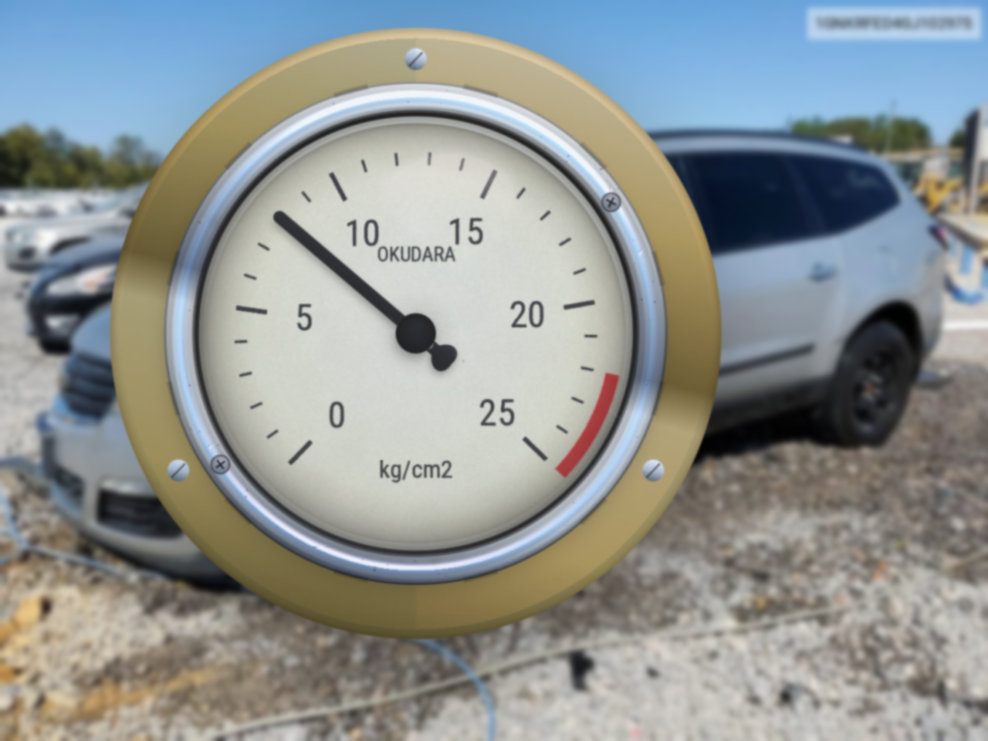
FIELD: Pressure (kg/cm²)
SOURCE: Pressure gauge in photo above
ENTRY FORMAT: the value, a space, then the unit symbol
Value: 8 kg/cm²
